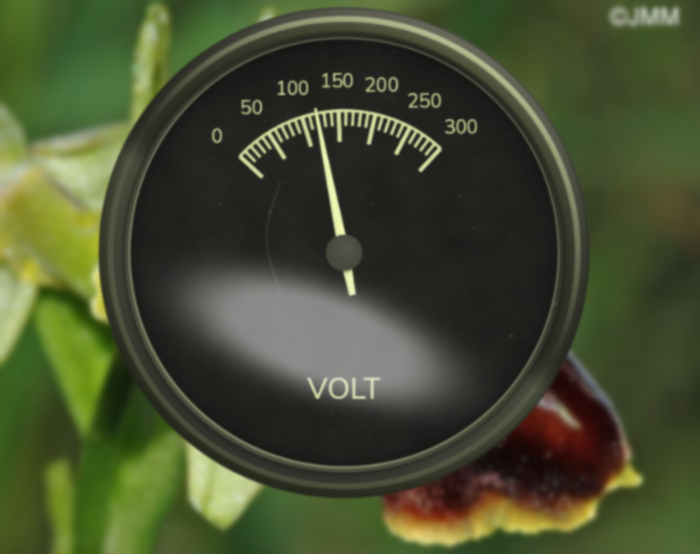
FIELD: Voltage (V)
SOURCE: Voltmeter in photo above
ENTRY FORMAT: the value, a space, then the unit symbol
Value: 120 V
